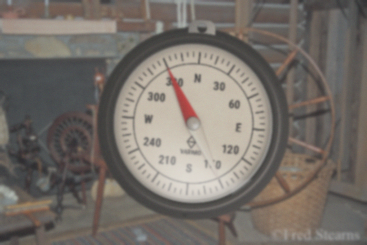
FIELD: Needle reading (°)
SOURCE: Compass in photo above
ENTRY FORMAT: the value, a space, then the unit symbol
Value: 330 °
